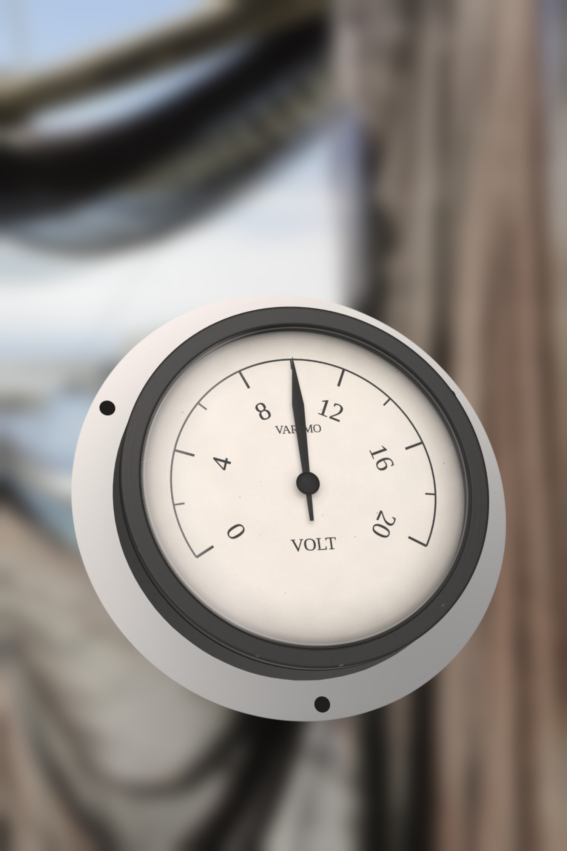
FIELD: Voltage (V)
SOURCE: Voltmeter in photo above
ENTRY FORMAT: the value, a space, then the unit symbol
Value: 10 V
